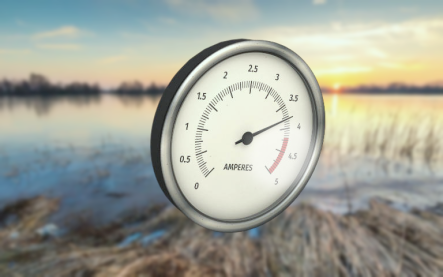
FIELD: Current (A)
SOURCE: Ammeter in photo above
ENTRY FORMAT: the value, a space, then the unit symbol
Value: 3.75 A
